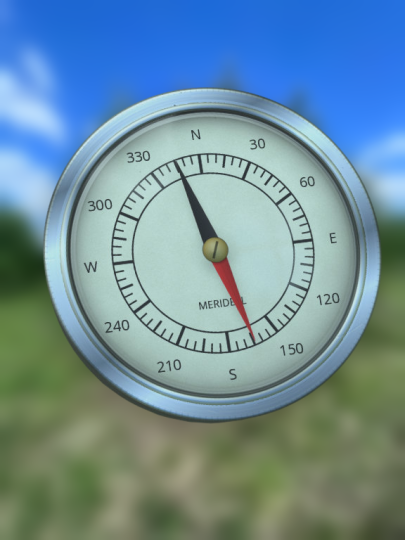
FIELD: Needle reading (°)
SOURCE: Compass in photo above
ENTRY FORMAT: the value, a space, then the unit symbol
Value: 165 °
